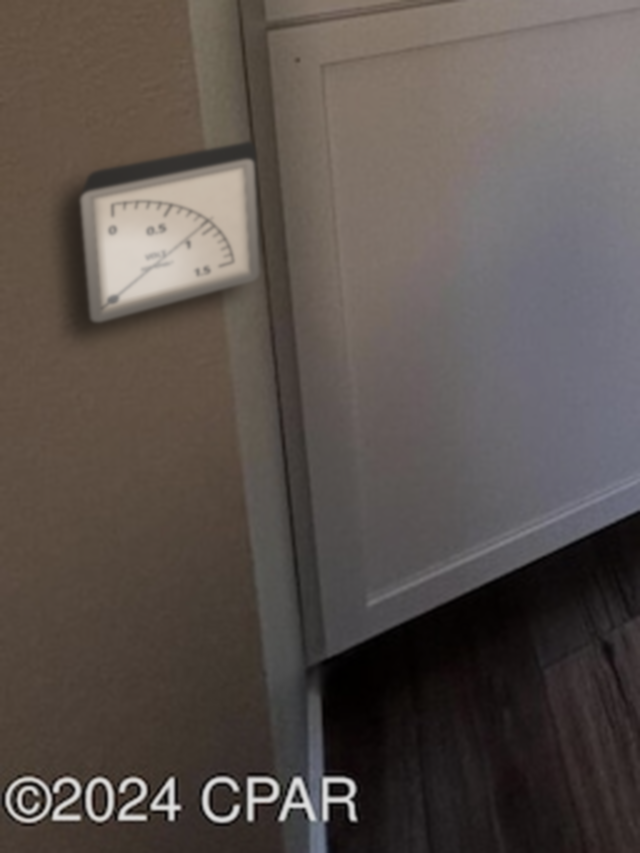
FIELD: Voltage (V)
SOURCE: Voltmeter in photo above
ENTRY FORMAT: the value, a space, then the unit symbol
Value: 0.9 V
